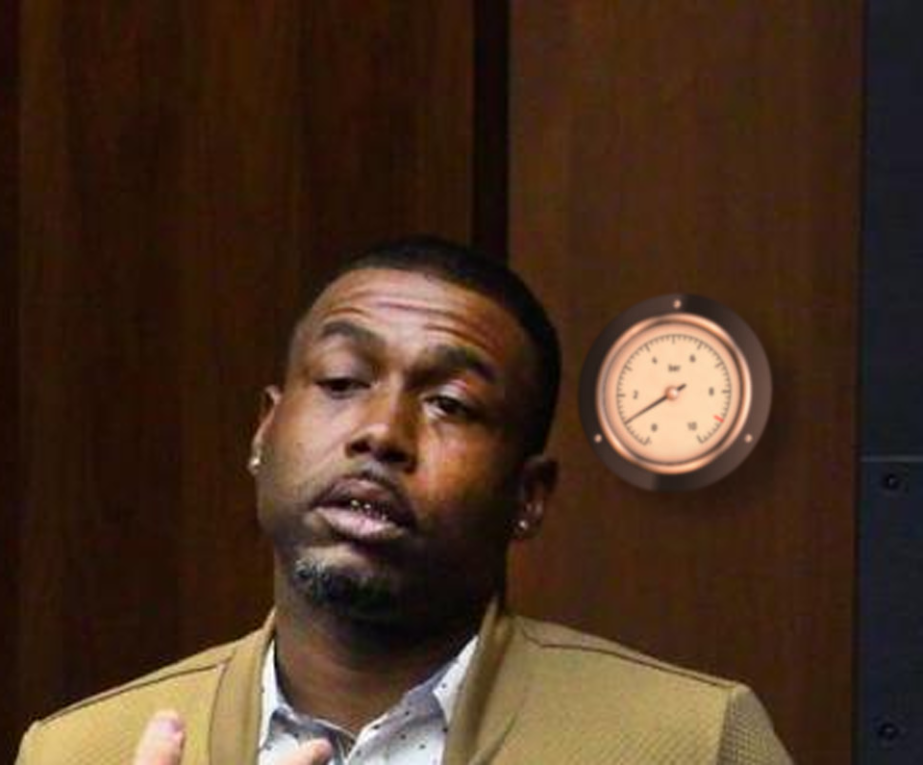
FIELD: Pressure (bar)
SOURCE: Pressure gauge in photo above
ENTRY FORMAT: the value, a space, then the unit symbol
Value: 1 bar
